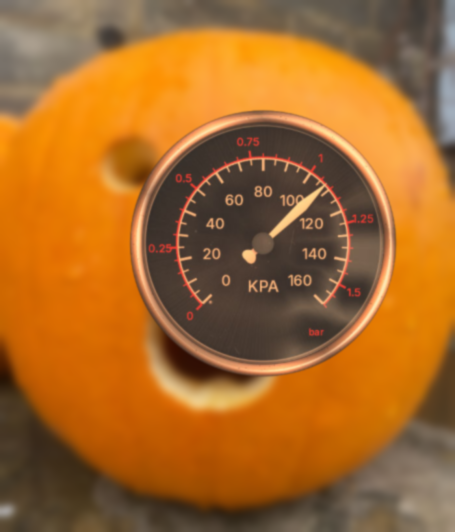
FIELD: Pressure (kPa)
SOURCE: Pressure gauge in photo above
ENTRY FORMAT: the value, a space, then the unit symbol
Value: 107.5 kPa
